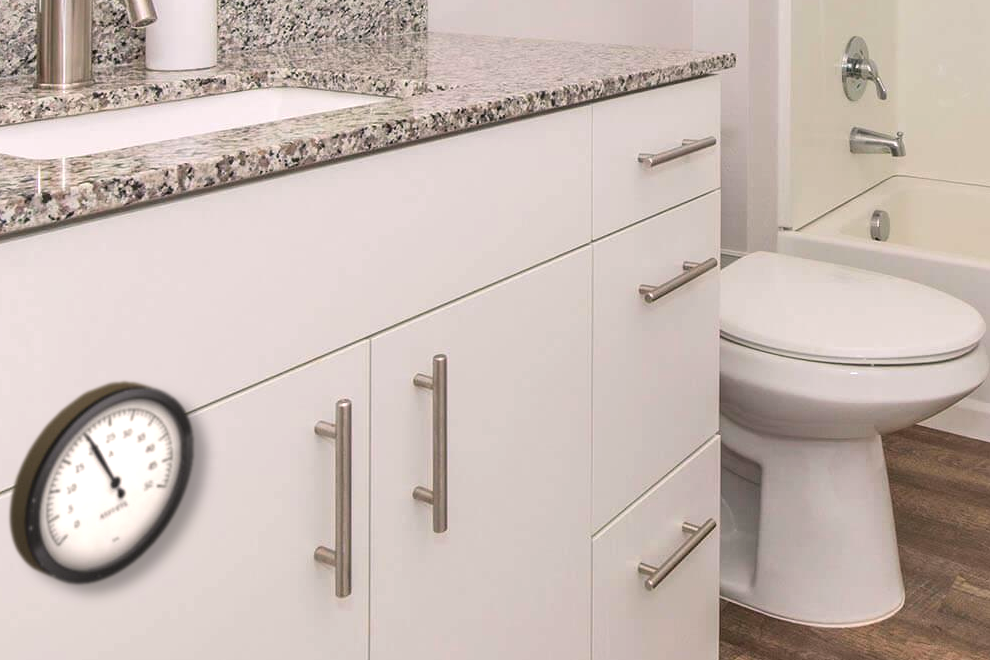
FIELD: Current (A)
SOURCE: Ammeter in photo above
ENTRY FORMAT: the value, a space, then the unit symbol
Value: 20 A
